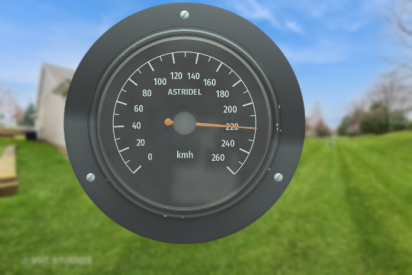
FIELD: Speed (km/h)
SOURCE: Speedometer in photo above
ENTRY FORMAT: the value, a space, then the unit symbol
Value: 220 km/h
